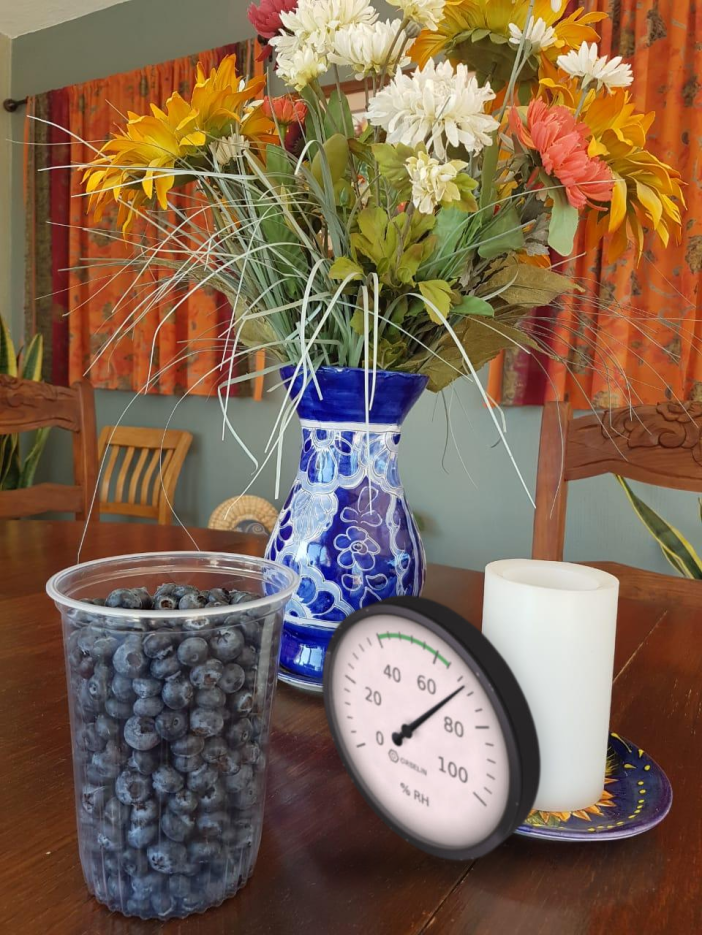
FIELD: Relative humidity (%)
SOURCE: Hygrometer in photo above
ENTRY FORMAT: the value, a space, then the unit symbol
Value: 70 %
